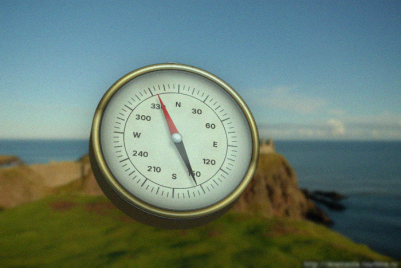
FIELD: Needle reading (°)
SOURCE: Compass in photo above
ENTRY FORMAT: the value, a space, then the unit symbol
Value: 335 °
